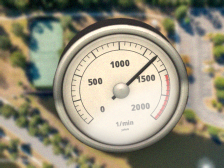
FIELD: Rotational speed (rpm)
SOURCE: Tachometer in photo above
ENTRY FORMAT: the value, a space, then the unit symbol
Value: 1350 rpm
